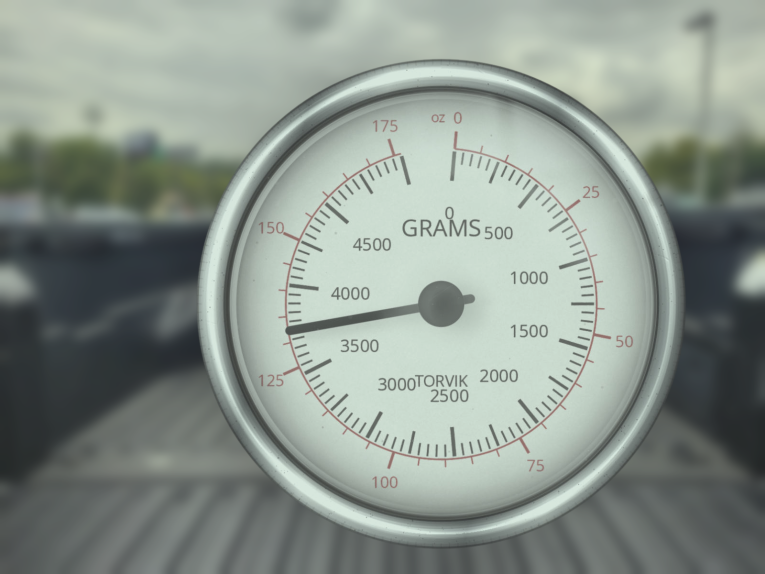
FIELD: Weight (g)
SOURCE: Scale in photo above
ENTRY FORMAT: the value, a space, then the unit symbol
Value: 3750 g
